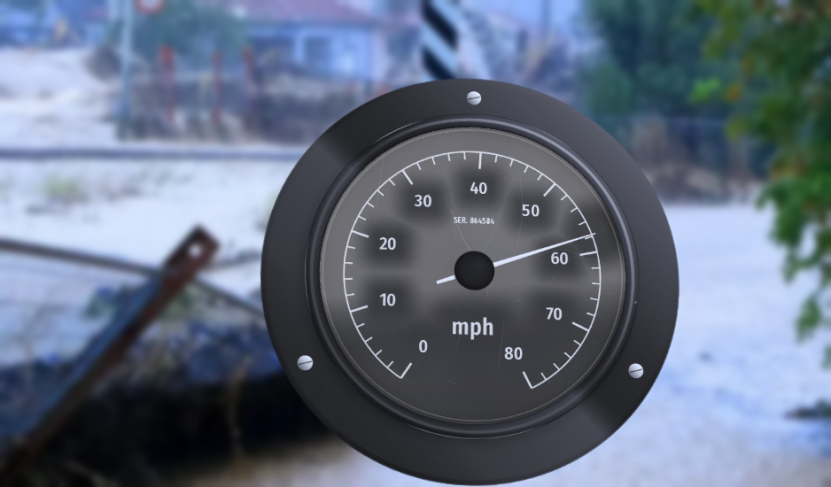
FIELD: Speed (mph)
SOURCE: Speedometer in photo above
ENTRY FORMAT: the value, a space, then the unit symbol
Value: 58 mph
